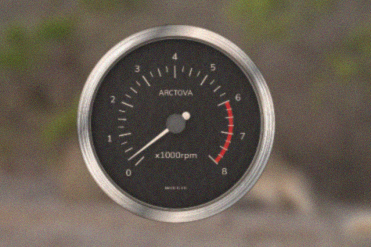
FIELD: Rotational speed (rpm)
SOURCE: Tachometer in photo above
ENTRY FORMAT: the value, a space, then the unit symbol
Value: 250 rpm
